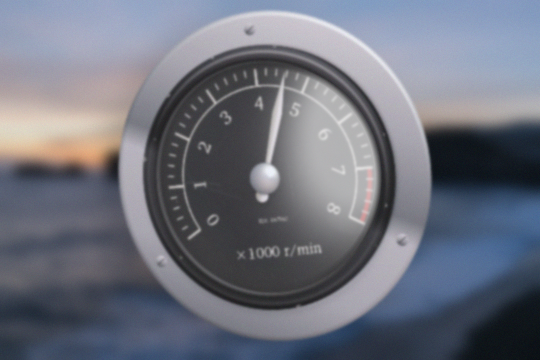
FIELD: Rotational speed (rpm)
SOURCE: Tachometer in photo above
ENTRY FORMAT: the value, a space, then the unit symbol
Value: 4600 rpm
